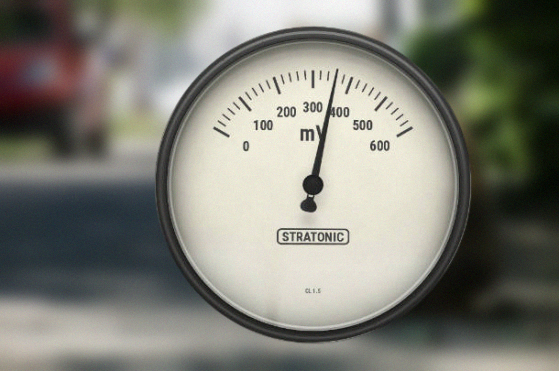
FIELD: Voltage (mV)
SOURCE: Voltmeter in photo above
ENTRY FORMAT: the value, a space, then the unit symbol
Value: 360 mV
